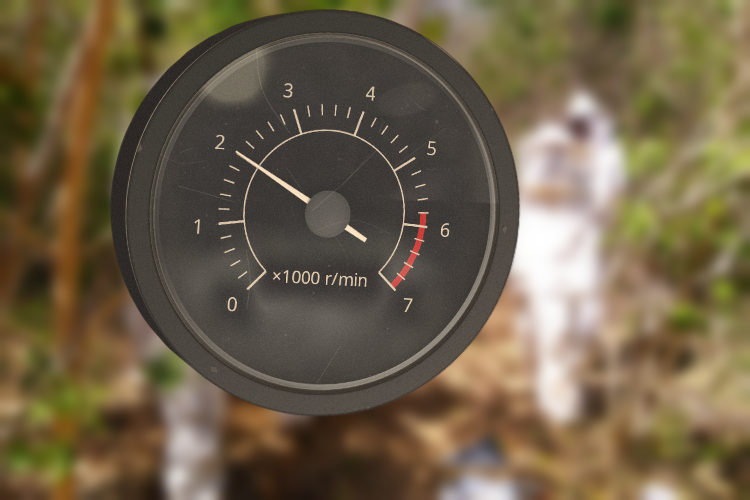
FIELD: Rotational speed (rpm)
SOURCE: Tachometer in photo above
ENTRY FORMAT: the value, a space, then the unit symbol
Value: 2000 rpm
